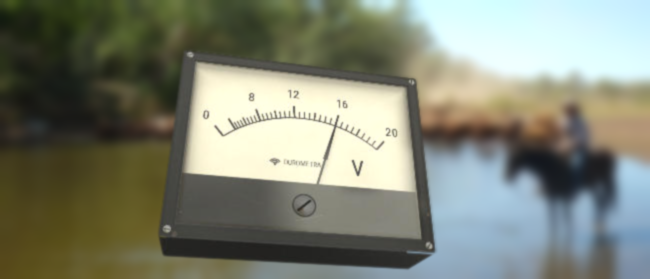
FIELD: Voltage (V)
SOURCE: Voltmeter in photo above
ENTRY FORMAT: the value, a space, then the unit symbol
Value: 16 V
